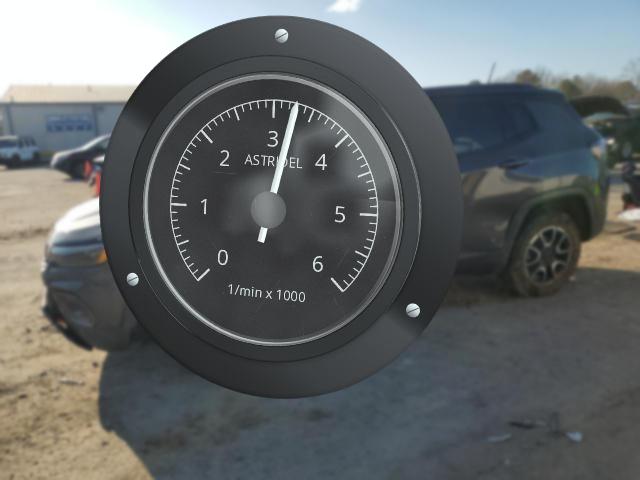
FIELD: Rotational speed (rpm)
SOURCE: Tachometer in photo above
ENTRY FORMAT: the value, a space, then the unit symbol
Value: 3300 rpm
